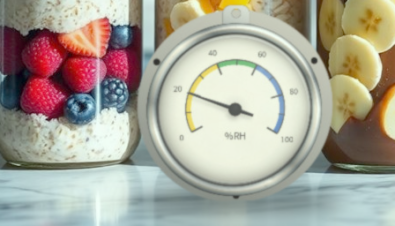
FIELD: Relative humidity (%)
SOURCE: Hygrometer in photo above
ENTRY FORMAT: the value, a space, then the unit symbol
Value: 20 %
